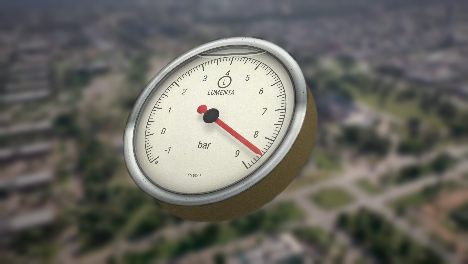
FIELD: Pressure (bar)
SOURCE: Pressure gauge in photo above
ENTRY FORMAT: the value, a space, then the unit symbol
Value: 8.5 bar
